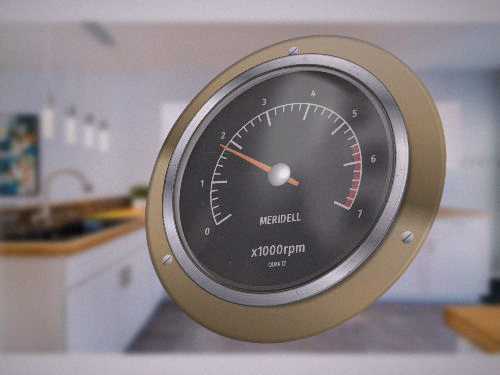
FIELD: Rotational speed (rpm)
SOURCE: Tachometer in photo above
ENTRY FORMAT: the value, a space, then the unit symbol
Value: 1800 rpm
